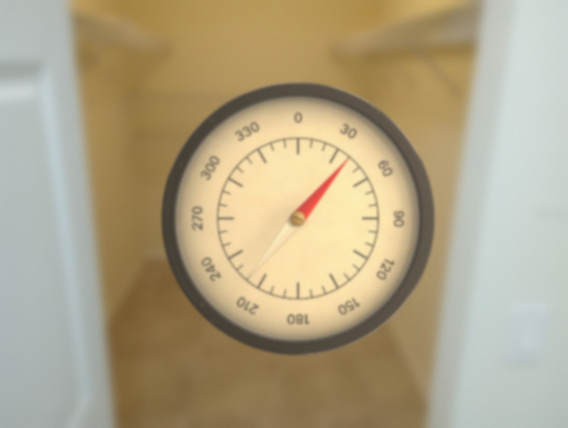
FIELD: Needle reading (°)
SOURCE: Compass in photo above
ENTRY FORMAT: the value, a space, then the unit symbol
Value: 40 °
